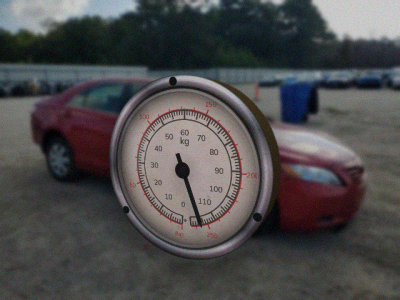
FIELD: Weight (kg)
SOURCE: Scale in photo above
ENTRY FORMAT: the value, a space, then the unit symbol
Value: 115 kg
